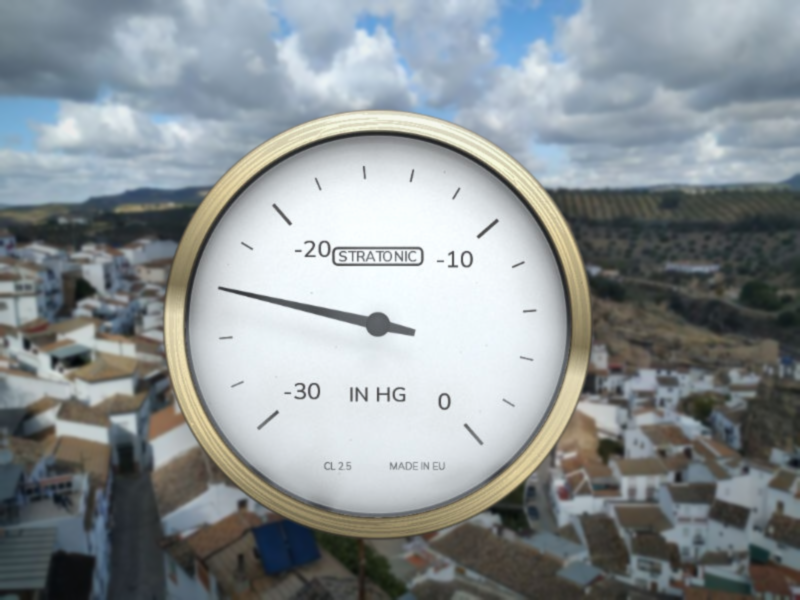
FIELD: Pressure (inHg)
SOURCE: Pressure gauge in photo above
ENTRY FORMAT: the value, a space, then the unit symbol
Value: -24 inHg
